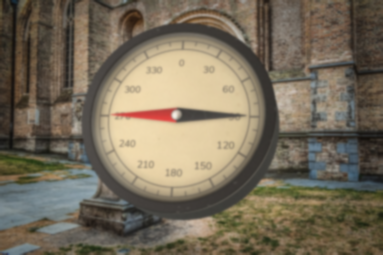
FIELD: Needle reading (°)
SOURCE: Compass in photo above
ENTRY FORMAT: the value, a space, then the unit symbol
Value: 270 °
